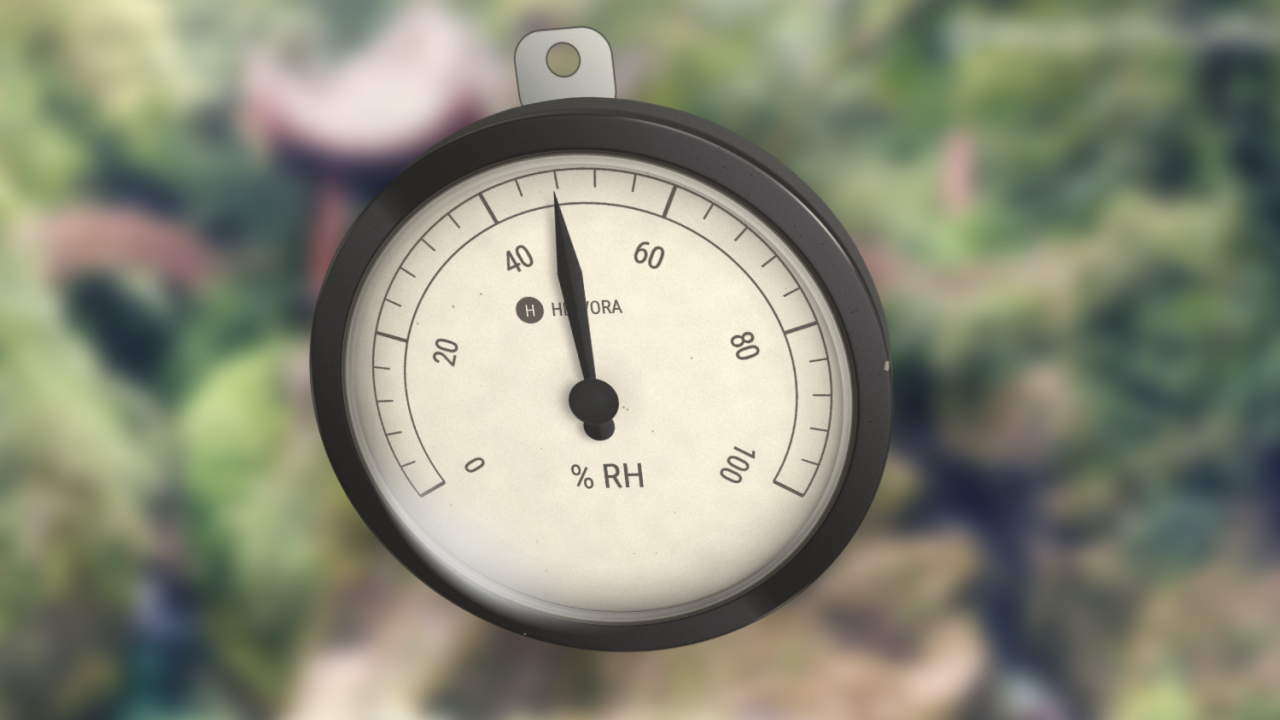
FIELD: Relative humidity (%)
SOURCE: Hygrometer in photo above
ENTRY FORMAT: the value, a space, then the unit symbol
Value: 48 %
